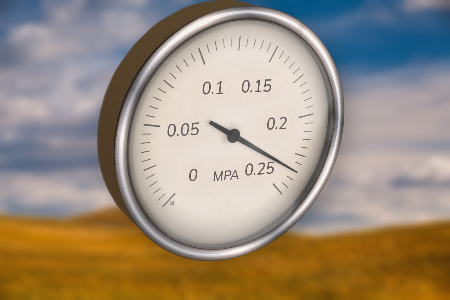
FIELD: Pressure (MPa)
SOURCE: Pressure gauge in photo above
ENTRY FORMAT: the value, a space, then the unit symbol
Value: 0.235 MPa
